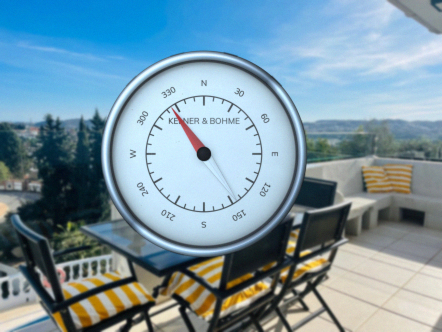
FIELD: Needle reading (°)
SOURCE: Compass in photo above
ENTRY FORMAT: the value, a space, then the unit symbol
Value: 325 °
